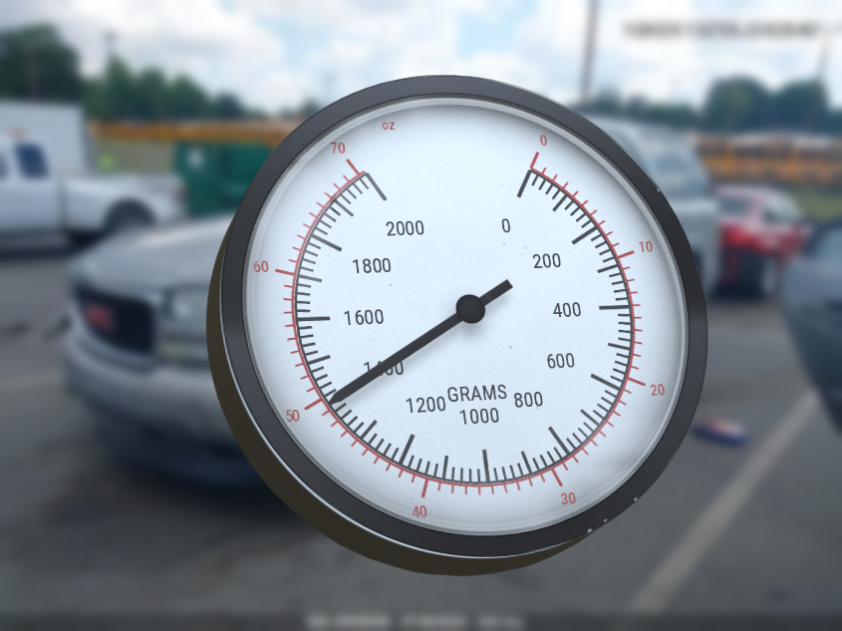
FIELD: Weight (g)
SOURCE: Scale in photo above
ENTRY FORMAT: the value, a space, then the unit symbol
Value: 1400 g
